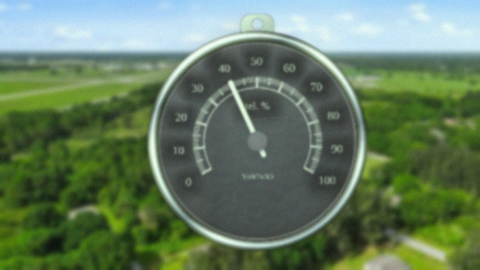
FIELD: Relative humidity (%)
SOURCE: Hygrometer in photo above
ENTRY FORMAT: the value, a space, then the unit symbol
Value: 40 %
